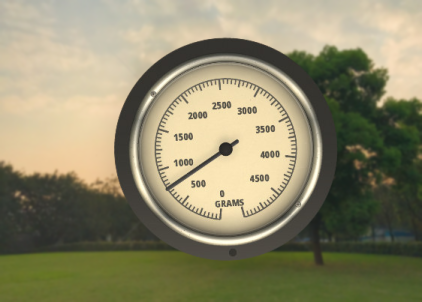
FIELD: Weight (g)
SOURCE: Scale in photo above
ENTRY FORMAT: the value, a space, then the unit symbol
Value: 750 g
